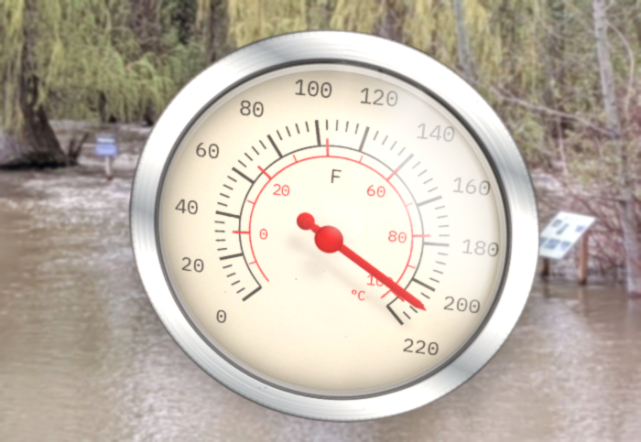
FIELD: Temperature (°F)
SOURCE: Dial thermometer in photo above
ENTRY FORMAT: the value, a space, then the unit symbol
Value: 208 °F
